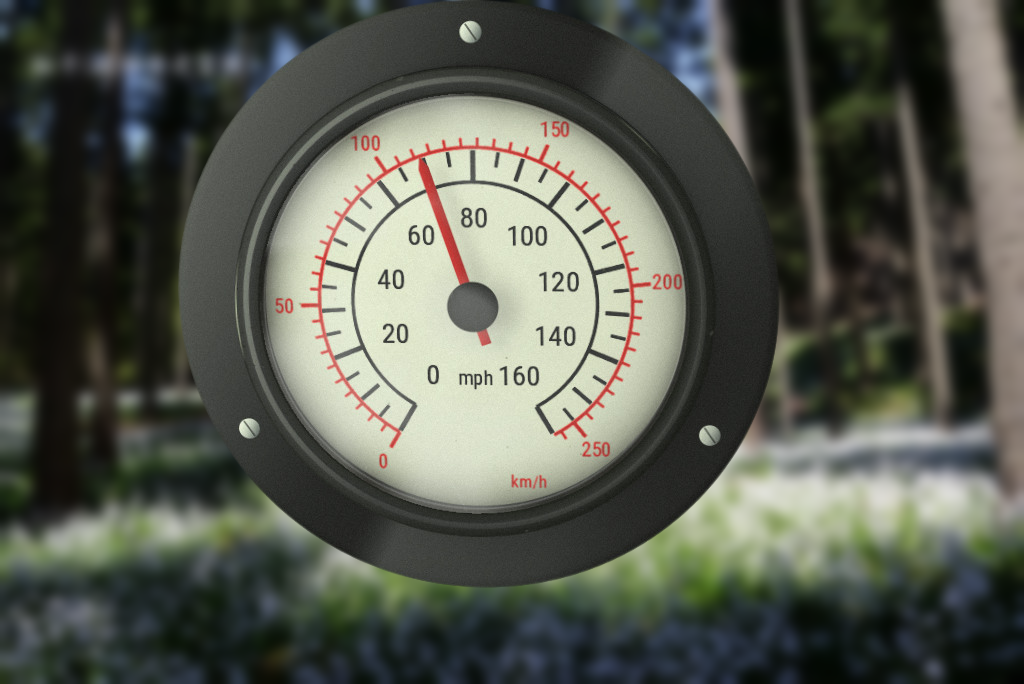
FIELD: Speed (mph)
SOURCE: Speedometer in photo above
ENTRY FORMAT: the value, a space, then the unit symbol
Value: 70 mph
